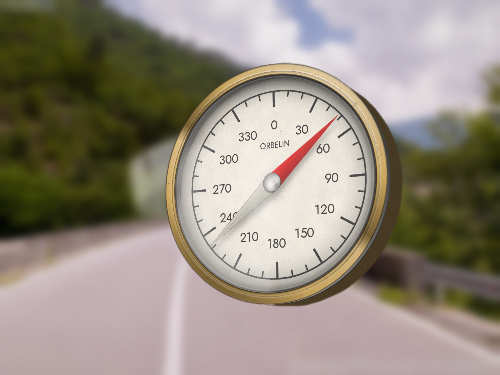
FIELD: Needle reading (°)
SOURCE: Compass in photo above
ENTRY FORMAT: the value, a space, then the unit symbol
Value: 50 °
